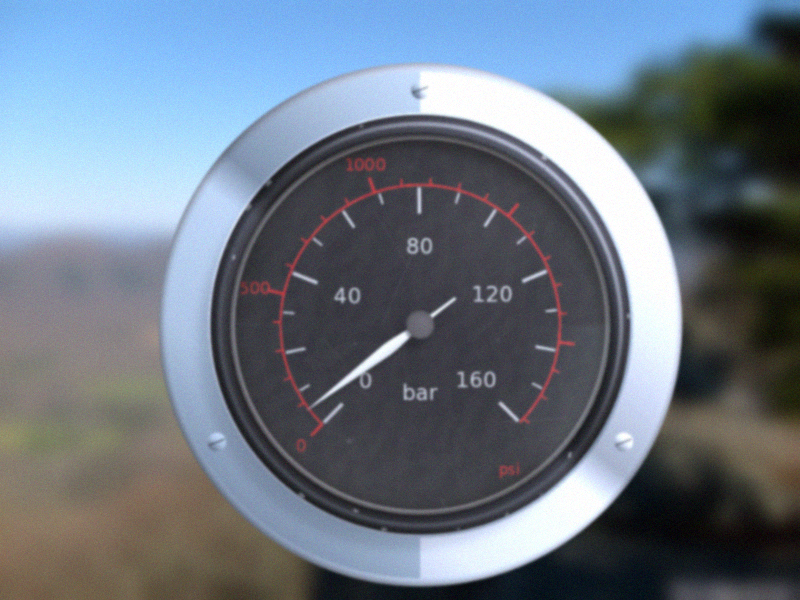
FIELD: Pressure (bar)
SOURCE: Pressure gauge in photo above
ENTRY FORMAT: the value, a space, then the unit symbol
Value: 5 bar
